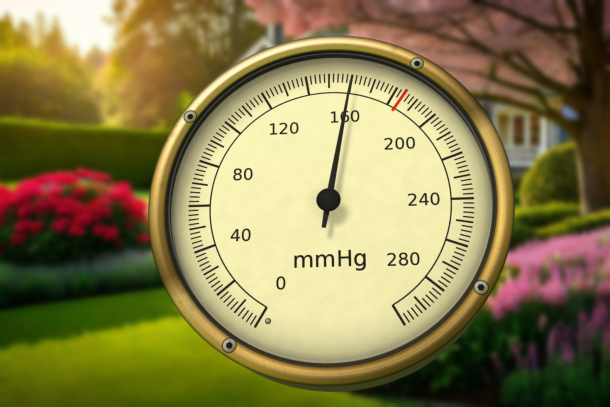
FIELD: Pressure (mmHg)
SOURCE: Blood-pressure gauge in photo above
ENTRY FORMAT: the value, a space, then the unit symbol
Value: 160 mmHg
